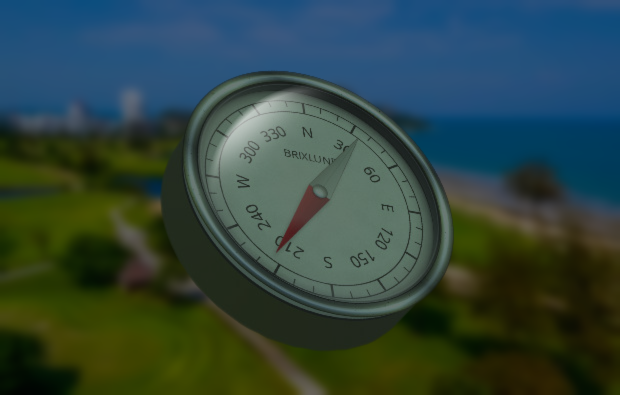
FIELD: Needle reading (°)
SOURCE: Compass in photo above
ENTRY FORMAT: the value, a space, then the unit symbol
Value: 215 °
